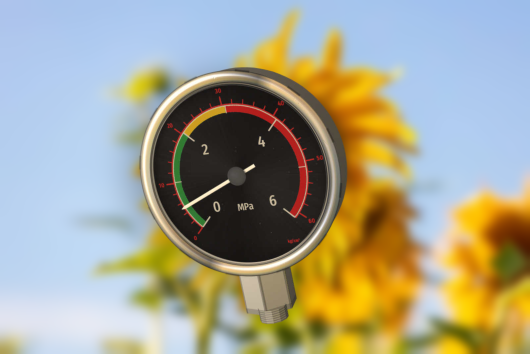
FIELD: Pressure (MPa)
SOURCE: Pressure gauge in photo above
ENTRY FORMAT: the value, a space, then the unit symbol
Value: 0.5 MPa
